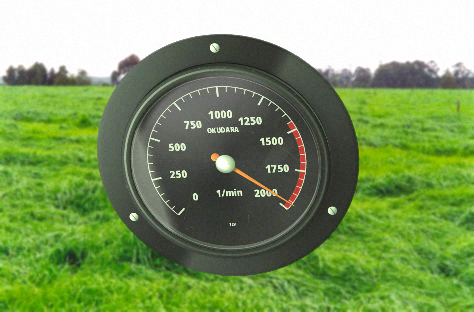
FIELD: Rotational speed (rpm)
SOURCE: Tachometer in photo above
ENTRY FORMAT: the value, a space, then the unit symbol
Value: 1950 rpm
